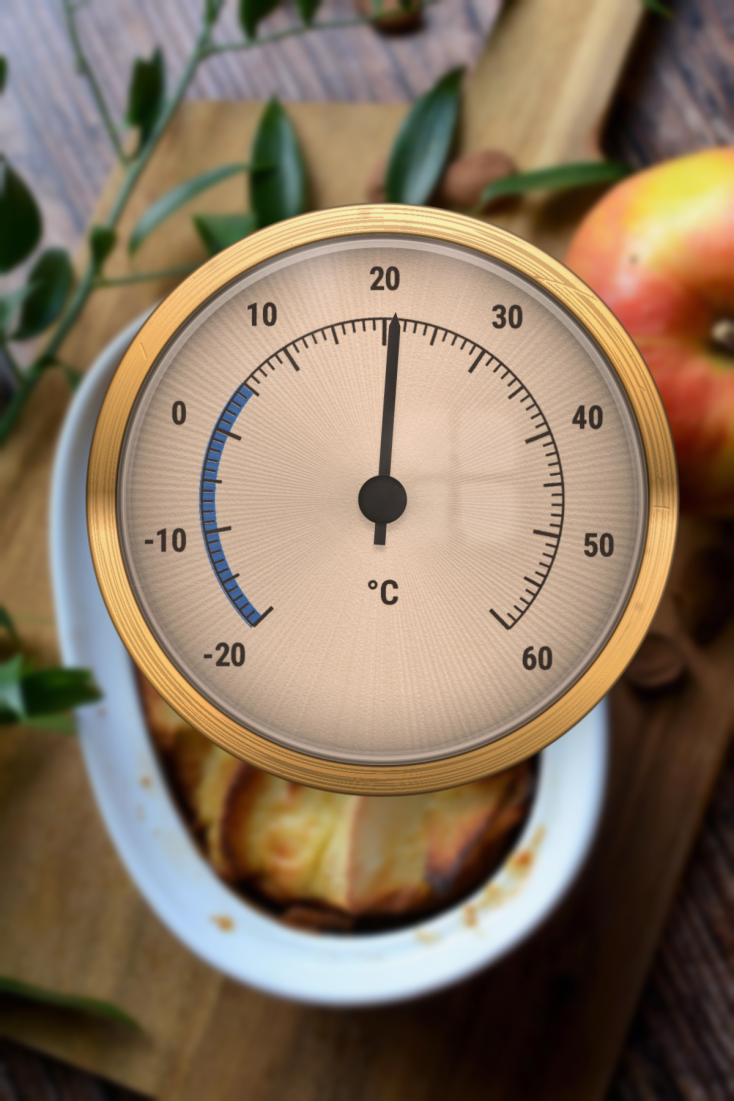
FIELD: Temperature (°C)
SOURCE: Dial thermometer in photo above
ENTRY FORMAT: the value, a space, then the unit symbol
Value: 21 °C
